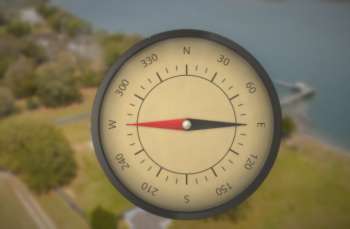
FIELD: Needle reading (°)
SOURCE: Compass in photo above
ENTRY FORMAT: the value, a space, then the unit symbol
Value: 270 °
